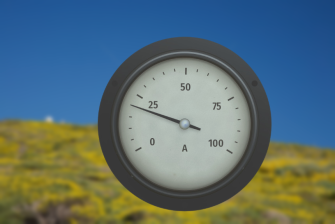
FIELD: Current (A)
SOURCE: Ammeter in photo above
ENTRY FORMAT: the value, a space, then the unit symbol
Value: 20 A
